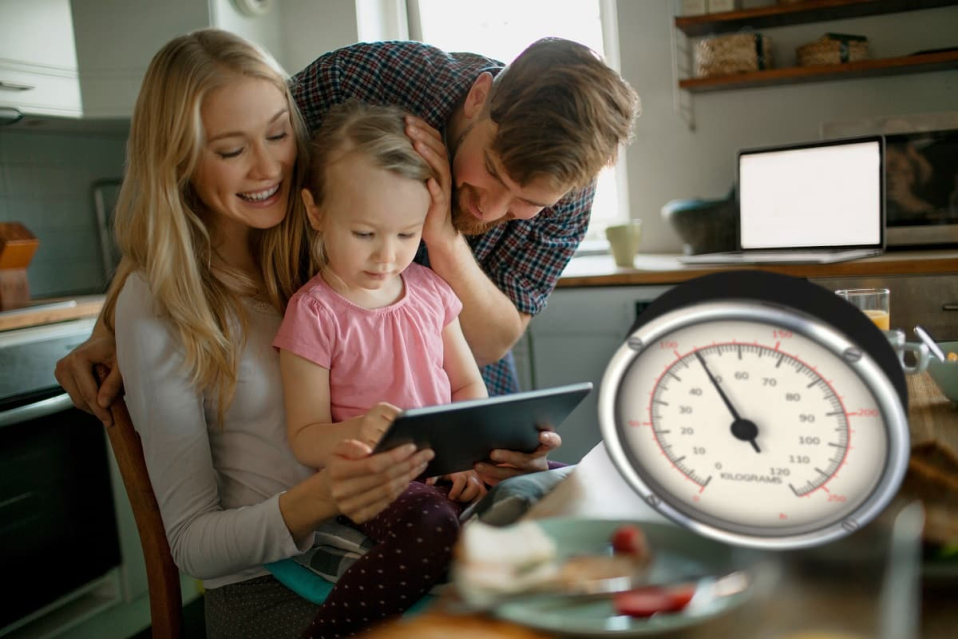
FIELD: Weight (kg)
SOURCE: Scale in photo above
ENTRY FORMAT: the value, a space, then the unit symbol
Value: 50 kg
